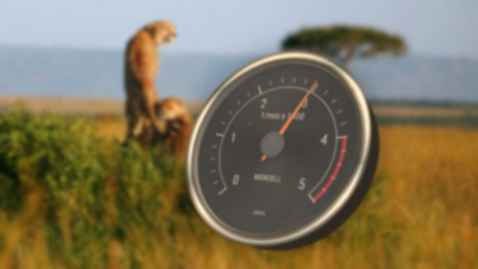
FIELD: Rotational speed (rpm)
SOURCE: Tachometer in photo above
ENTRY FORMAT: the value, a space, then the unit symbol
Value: 3000 rpm
